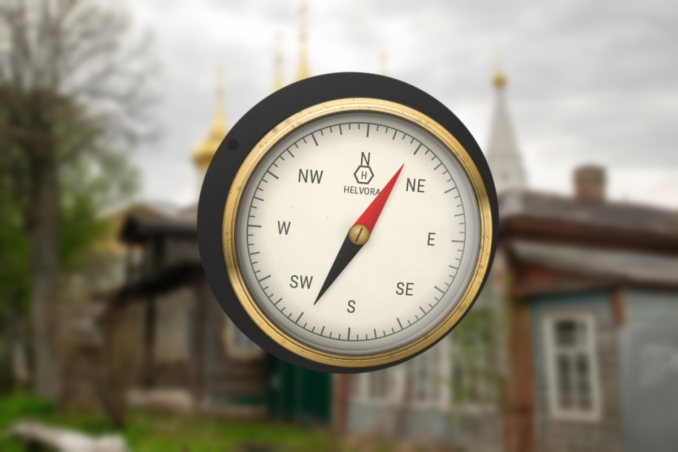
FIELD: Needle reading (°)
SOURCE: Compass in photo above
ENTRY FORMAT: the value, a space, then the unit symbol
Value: 27.5 °
